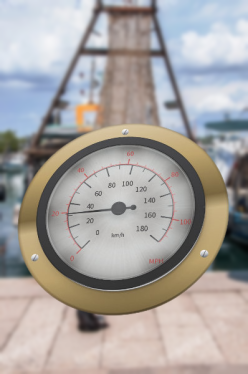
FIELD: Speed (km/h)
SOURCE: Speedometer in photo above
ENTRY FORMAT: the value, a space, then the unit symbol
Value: 30 km/h
